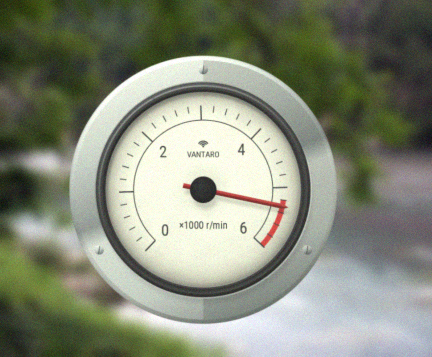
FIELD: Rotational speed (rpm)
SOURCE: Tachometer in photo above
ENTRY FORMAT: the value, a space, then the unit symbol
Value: 5300 rpm
